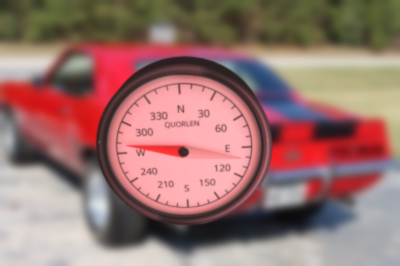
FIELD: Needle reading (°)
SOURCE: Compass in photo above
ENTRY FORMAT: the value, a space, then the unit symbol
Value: 280 °
